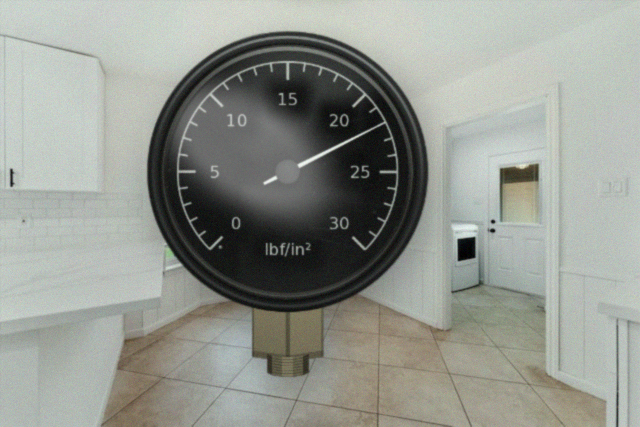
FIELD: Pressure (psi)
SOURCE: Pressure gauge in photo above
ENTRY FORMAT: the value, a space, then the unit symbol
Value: 22 psi
